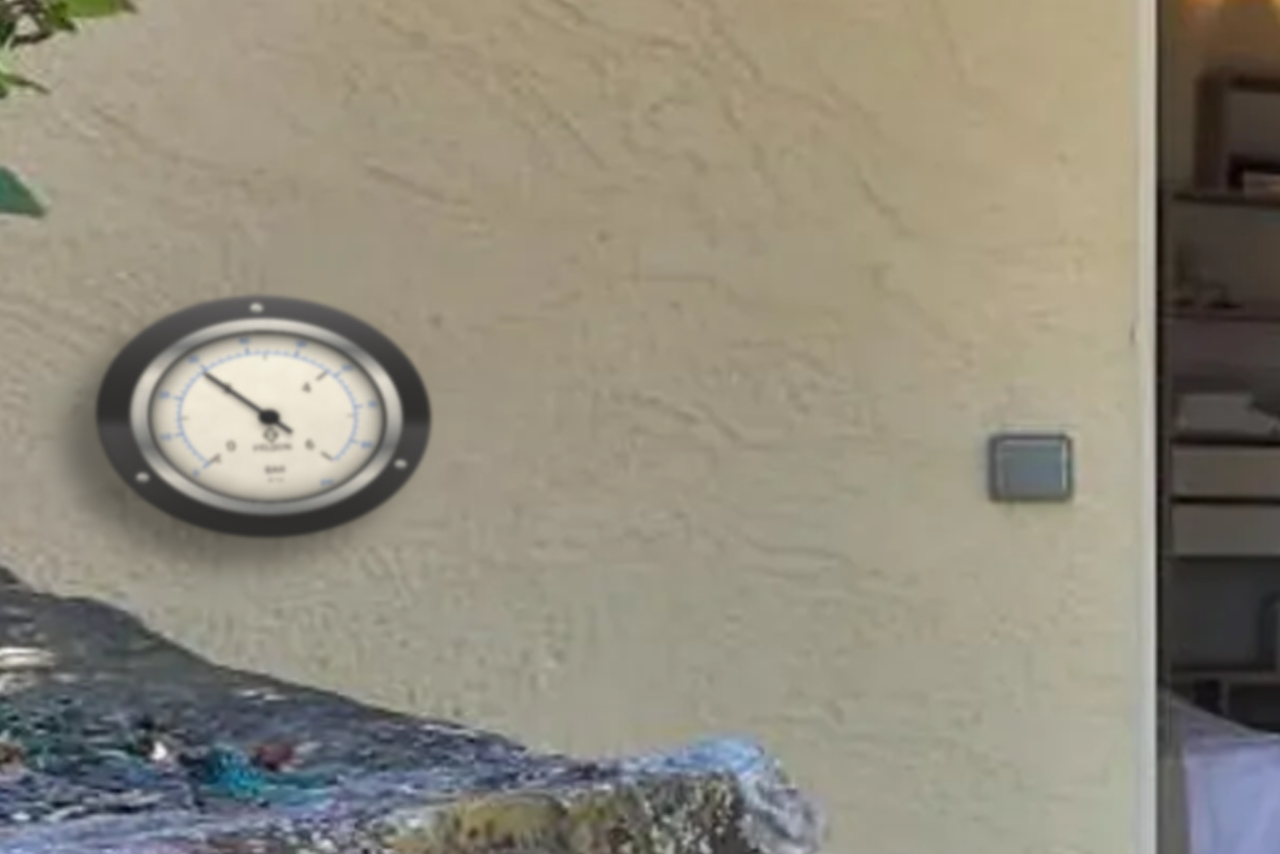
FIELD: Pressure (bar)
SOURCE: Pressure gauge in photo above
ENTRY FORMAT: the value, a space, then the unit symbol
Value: 2 bar
